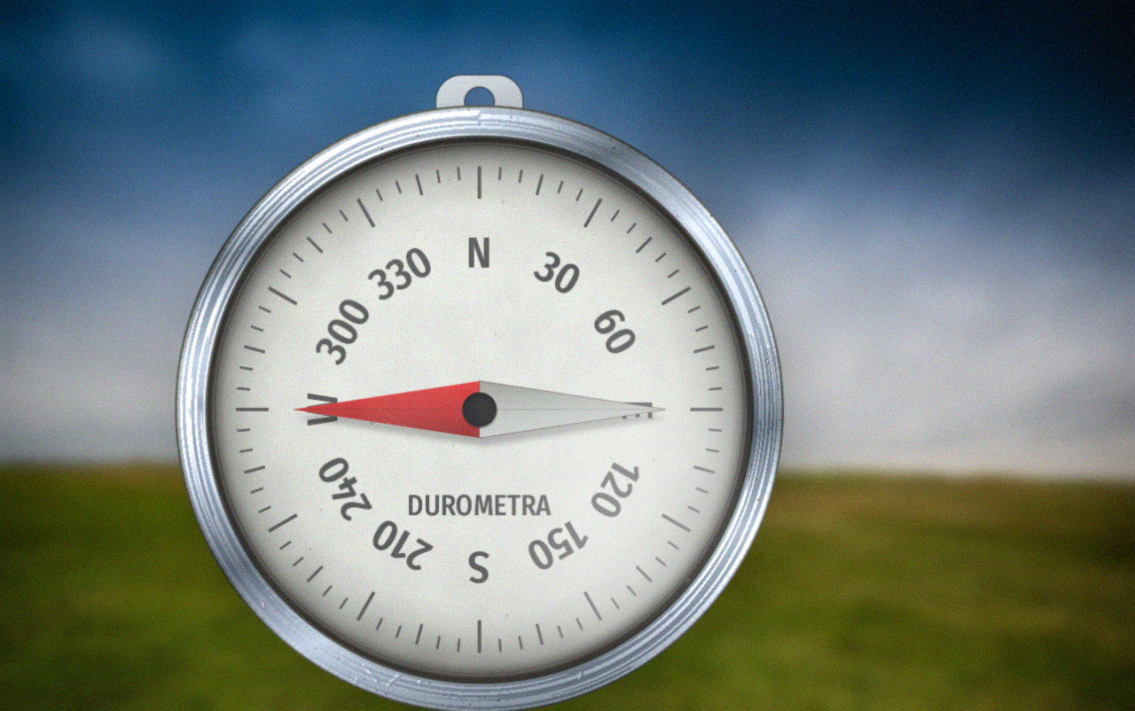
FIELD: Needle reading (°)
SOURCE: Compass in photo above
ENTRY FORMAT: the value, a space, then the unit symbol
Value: 270 °
